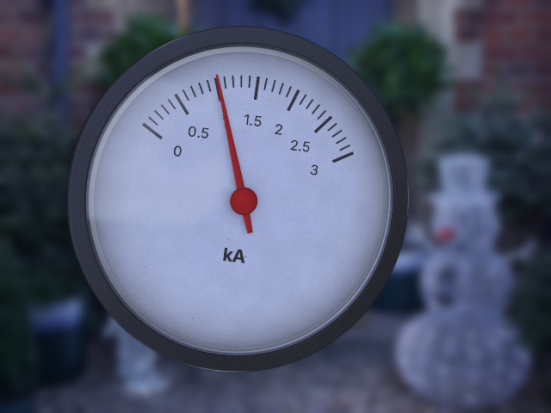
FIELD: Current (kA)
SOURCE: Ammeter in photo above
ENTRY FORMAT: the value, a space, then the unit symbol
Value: 1 kA
